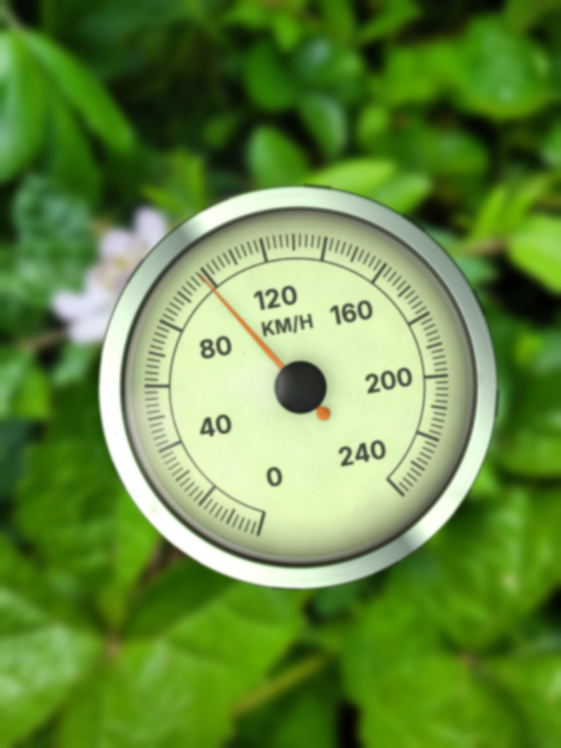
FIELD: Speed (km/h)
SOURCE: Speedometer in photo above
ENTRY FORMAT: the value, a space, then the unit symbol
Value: 98 km/h
